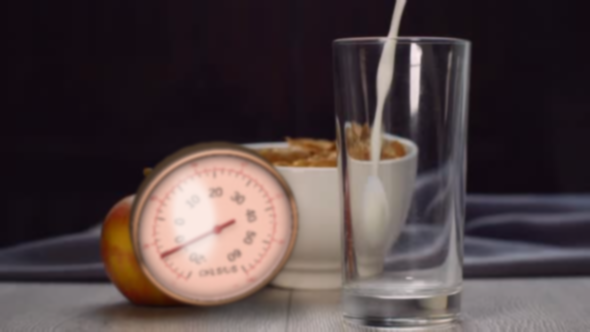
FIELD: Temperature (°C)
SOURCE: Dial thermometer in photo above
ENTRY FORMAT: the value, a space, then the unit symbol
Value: -10 °C
